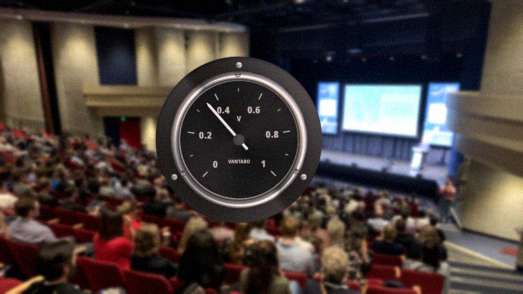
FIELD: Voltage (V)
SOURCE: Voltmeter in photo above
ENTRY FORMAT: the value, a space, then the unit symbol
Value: 0.35 V
